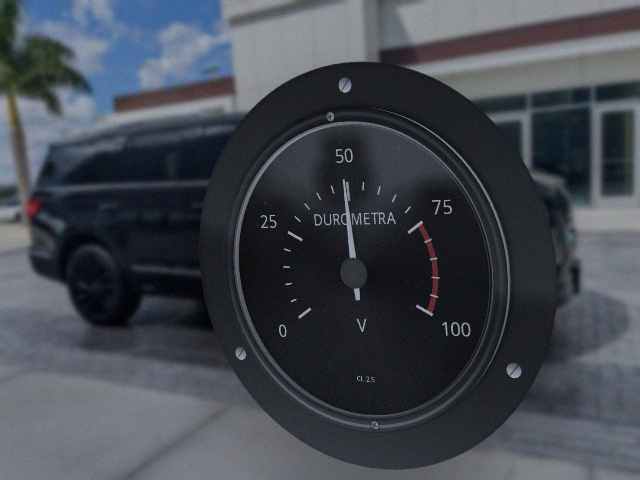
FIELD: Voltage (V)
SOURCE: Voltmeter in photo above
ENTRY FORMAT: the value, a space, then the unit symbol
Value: 50 V
